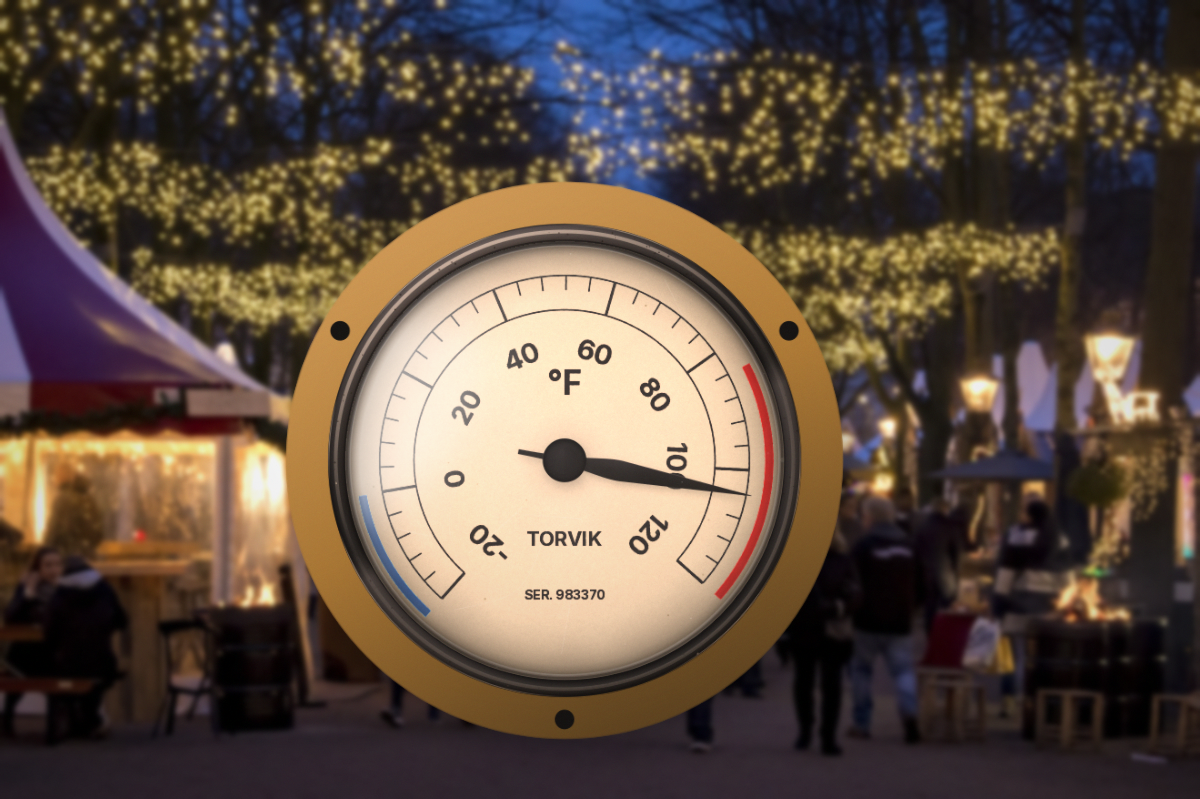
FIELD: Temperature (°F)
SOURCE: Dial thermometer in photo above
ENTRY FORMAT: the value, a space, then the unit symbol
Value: 104 °F
